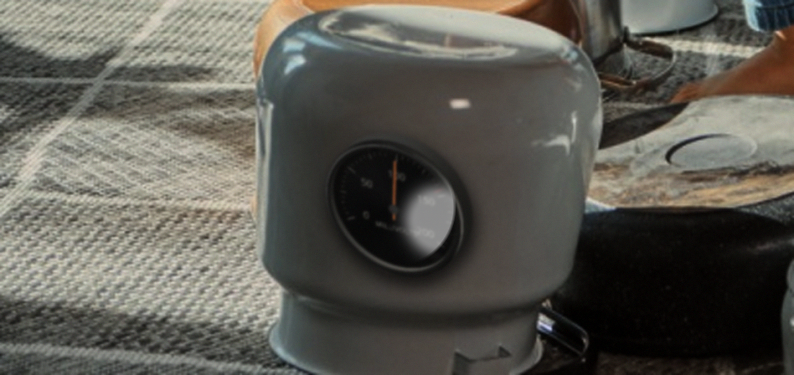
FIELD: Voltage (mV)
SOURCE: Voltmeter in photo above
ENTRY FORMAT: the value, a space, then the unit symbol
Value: 100 mV
